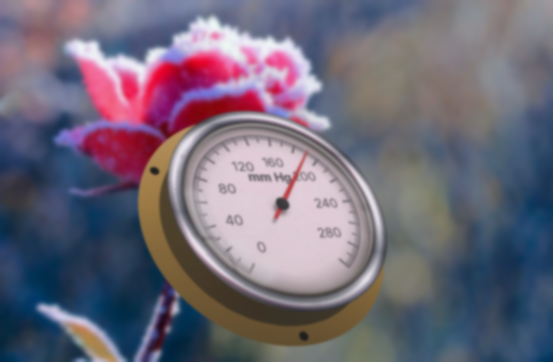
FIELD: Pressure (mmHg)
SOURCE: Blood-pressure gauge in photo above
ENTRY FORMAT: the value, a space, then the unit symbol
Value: 190 mmHg
